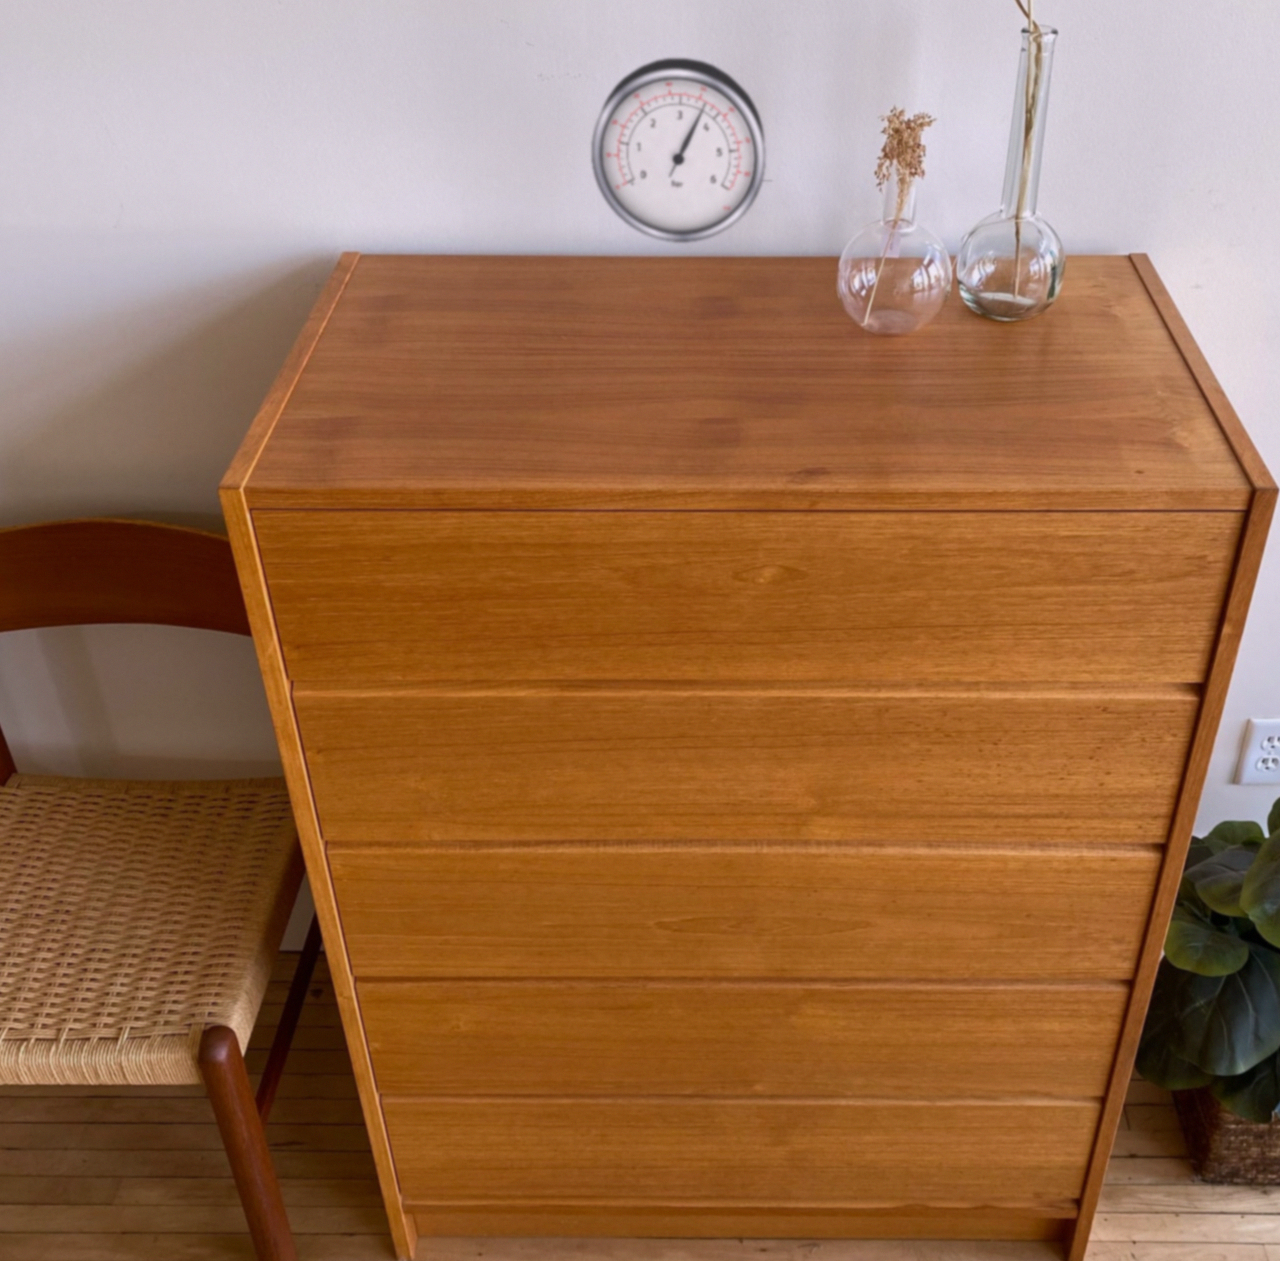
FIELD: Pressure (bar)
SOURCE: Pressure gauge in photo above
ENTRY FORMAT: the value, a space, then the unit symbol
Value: 3.6 bar
